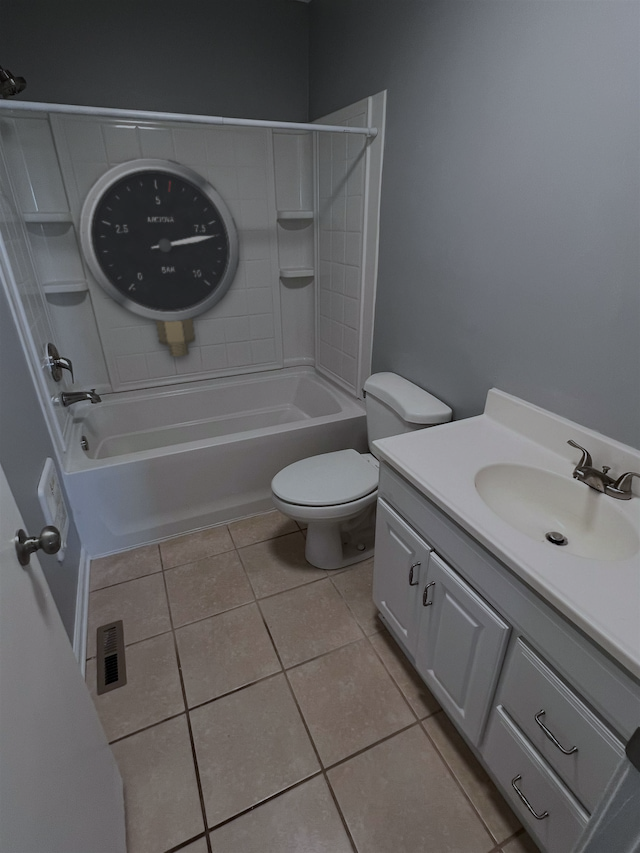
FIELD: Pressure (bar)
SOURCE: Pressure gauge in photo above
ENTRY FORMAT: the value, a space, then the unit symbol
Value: 8 bar
